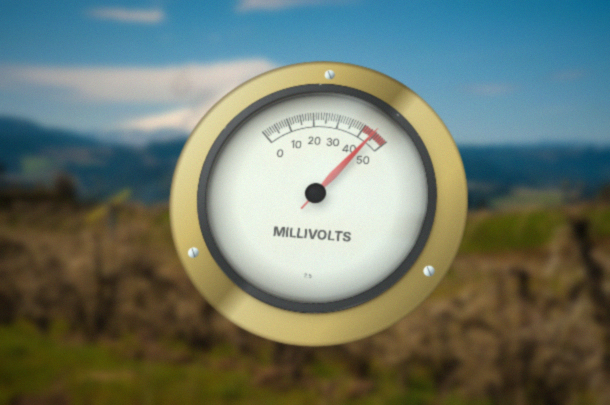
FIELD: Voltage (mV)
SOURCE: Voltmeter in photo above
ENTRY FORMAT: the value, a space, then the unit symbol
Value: 45 mV
